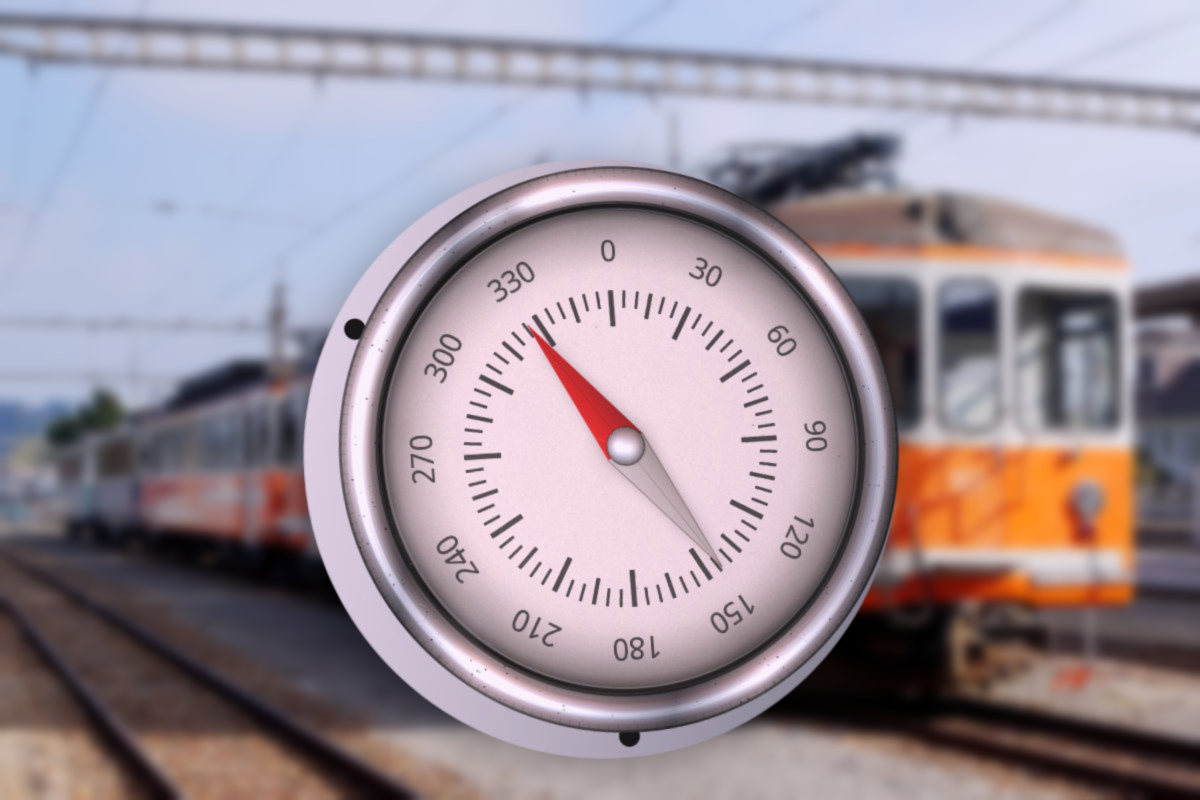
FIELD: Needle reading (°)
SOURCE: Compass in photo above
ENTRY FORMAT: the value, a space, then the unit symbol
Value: 325 °
